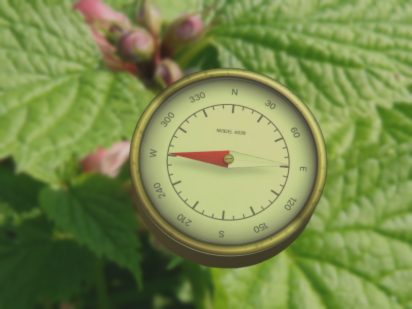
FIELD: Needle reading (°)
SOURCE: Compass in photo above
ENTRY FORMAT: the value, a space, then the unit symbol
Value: 270 °
